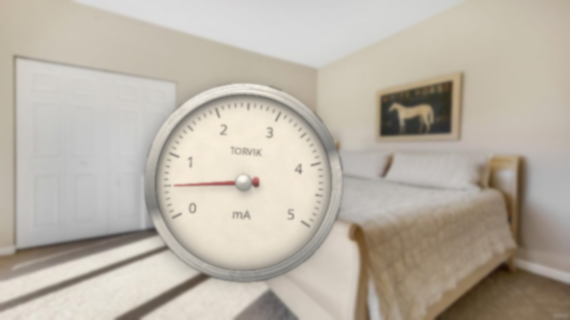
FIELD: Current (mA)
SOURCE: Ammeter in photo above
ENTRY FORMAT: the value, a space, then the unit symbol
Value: 0.5 mA
